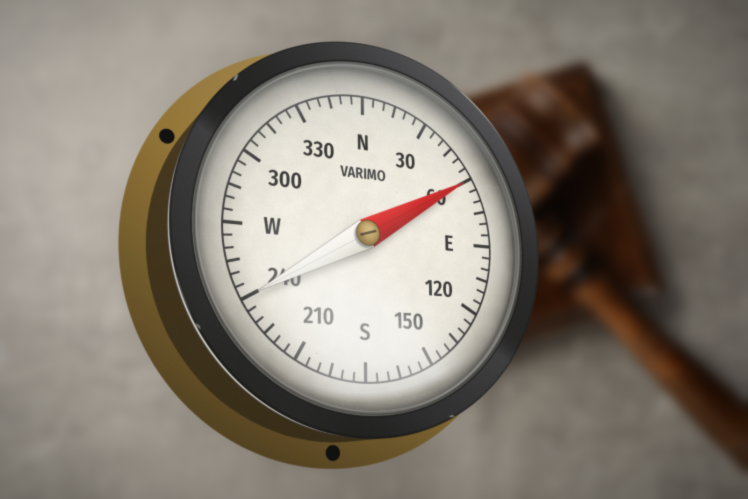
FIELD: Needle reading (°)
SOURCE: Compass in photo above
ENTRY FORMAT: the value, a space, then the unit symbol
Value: 60 °
